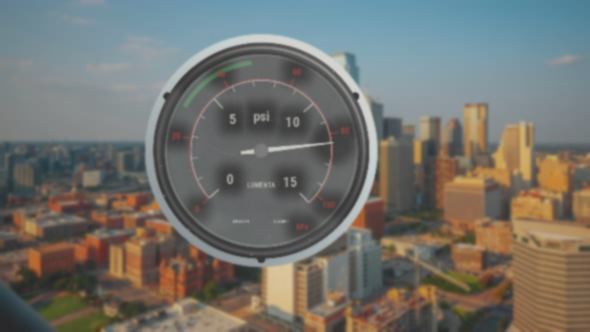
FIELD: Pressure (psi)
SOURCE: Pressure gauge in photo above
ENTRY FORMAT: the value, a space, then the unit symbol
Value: 12 psi
